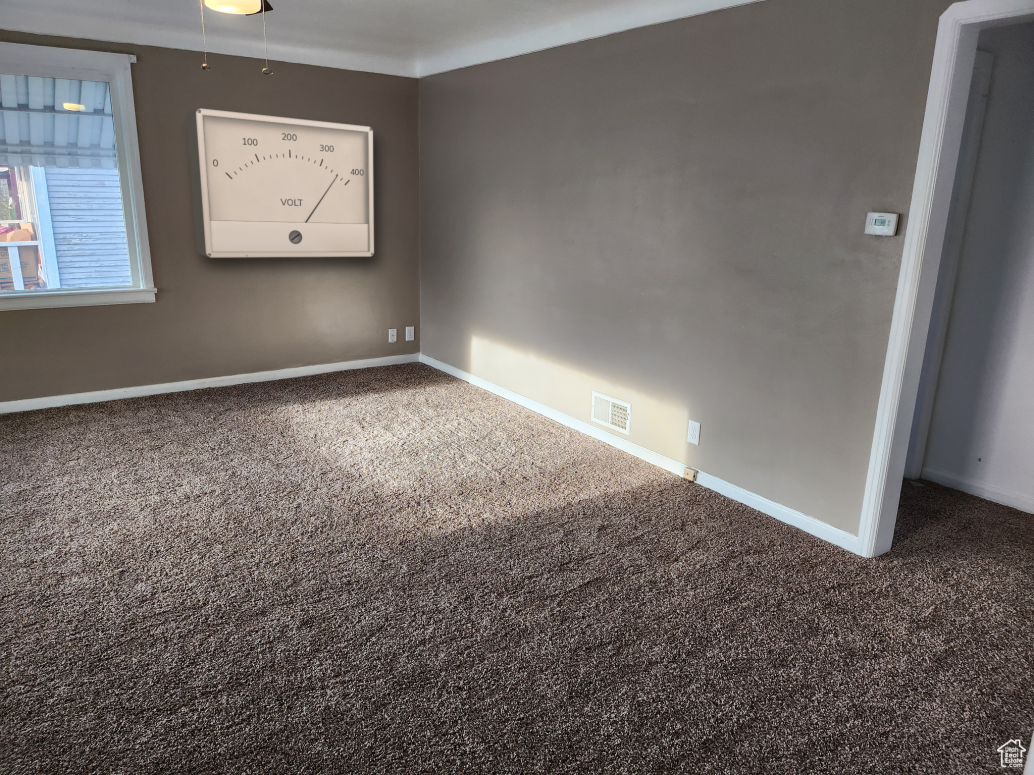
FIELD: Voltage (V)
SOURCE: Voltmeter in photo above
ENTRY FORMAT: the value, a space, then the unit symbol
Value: 360 V
